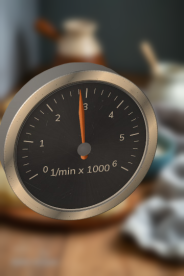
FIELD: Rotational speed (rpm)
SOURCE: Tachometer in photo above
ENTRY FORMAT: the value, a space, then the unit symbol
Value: 2800 rpm
